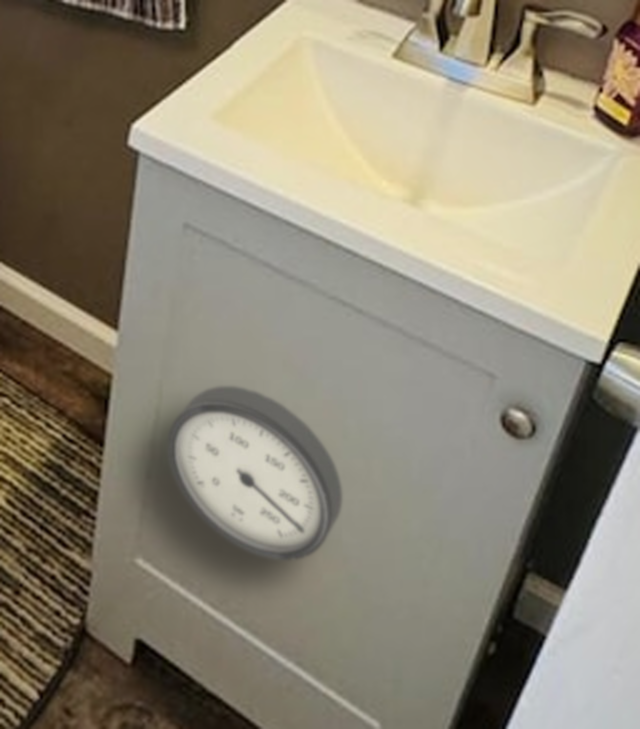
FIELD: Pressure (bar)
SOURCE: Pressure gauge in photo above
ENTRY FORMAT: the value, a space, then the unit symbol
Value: 225 bar
